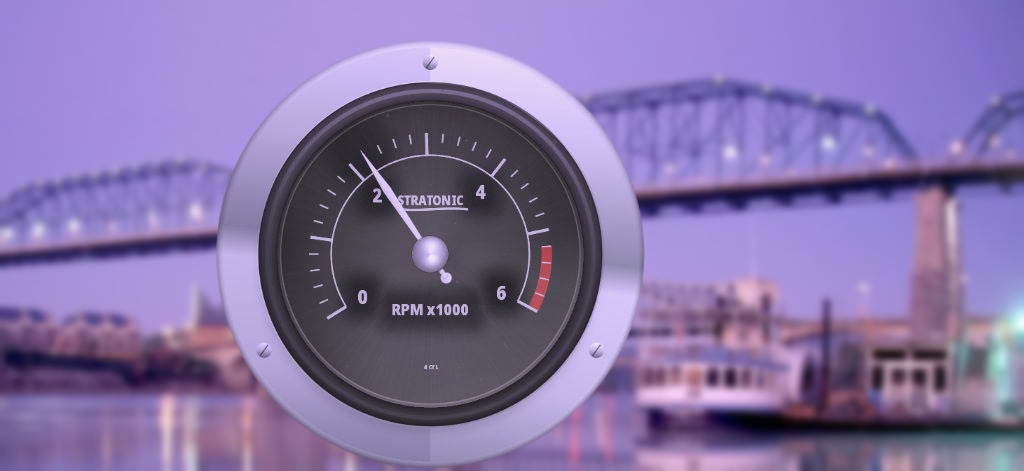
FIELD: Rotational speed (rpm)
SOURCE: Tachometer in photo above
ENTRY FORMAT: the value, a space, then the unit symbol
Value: 2200 rpm
